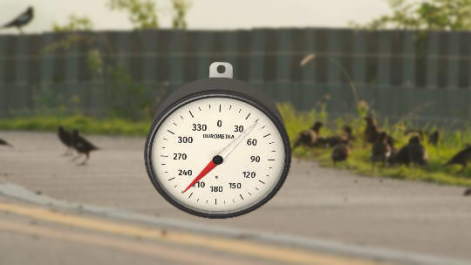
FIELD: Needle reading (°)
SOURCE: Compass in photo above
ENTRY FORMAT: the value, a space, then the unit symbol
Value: 220 °
